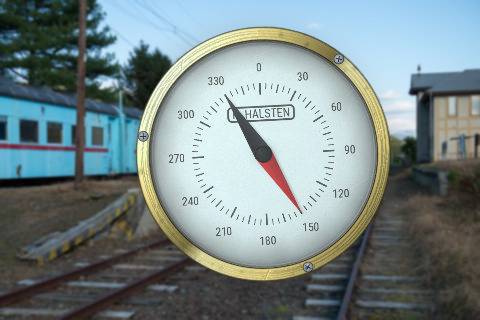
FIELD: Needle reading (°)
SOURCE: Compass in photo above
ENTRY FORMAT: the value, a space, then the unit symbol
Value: 150 °
